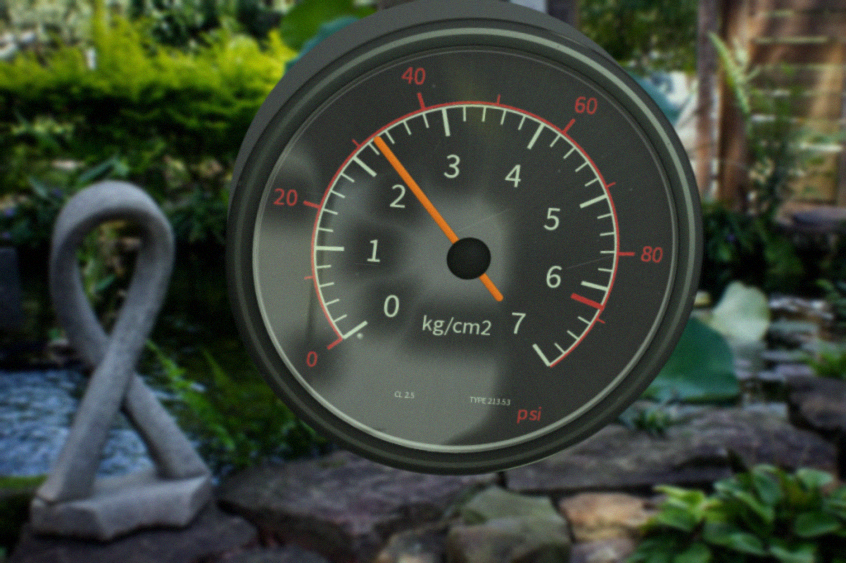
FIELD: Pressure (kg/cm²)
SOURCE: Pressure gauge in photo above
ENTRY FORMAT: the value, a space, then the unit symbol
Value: 2.3 kg/cm²
